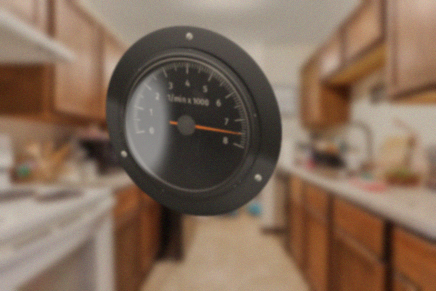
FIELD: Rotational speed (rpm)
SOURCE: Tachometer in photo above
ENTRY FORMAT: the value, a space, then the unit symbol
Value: 7500 rpm
